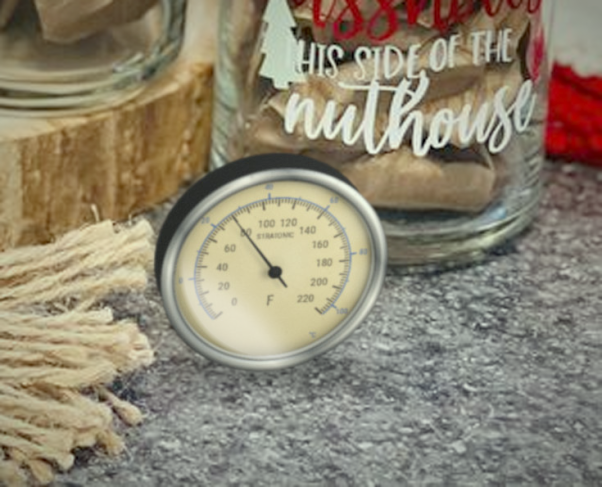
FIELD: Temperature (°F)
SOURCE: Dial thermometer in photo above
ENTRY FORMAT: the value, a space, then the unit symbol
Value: 80 °F
